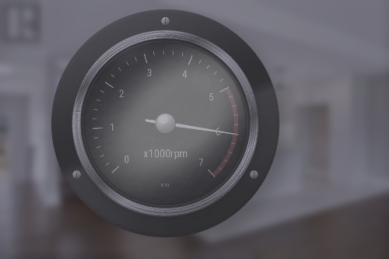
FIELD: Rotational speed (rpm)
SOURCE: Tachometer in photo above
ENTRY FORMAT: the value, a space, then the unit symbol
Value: 6000 rpm
